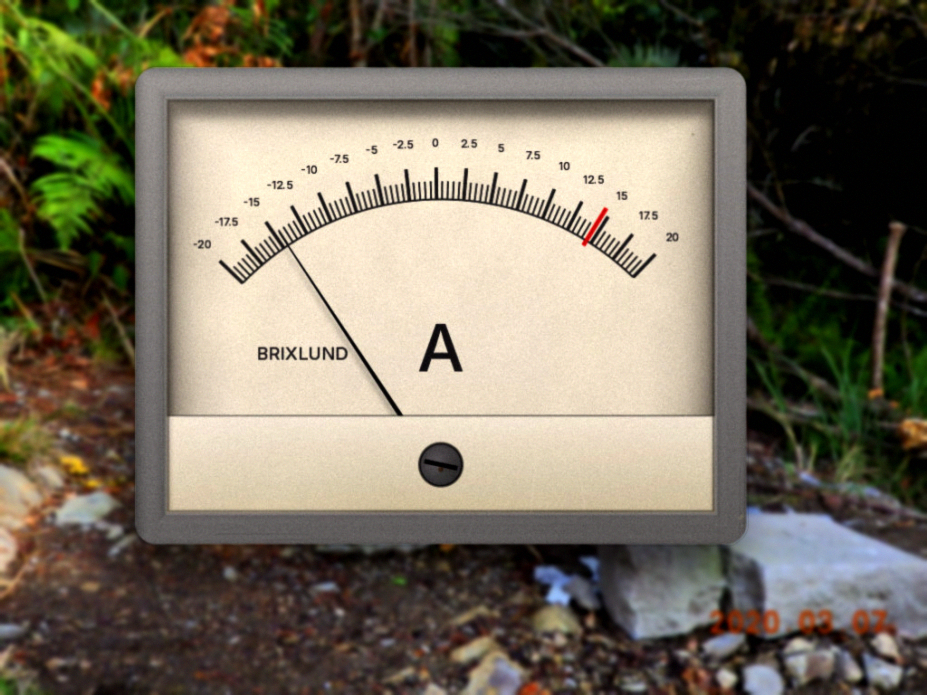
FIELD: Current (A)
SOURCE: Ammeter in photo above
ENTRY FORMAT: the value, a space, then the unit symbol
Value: -14.5 A
